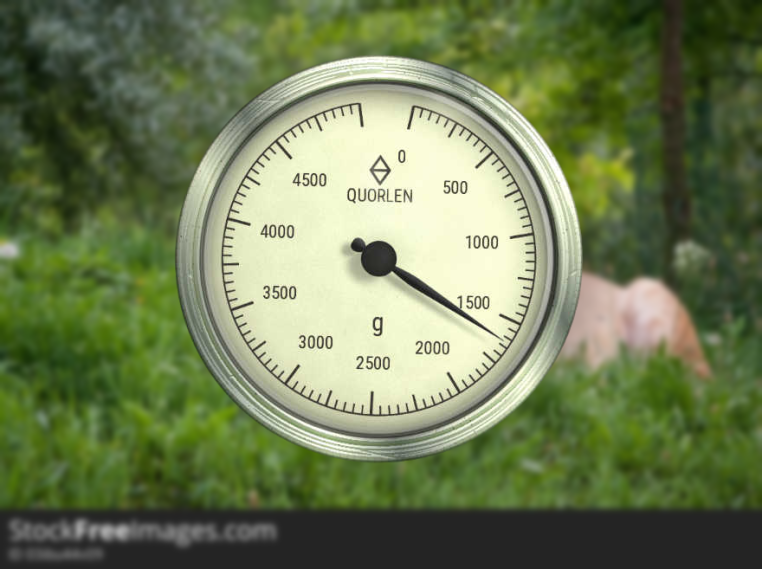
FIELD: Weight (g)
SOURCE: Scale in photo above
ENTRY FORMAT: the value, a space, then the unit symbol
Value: 1625 g
